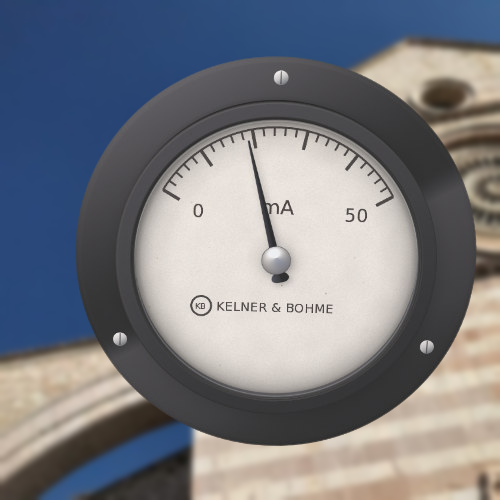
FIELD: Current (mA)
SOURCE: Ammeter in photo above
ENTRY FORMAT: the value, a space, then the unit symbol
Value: 19 mA
